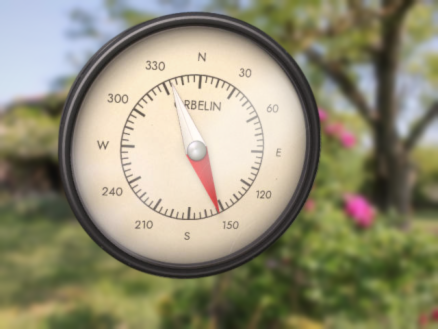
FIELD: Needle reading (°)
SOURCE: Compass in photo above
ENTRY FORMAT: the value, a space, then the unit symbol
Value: 155 °
